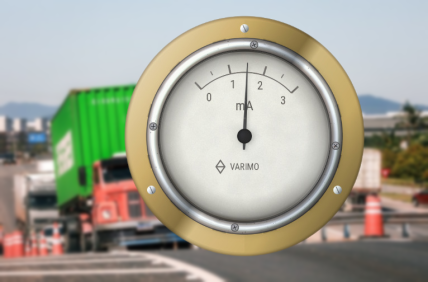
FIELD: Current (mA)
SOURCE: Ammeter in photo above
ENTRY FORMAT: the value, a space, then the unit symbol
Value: 1.5 mA
